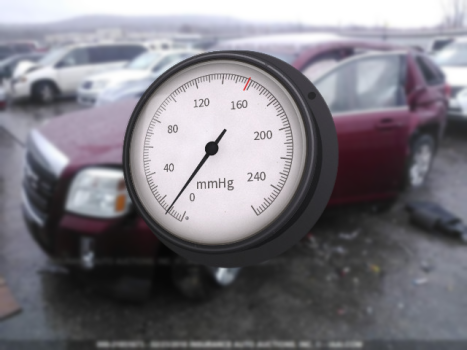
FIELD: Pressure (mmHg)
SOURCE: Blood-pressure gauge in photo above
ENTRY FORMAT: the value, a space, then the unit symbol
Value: 10 mmHg
